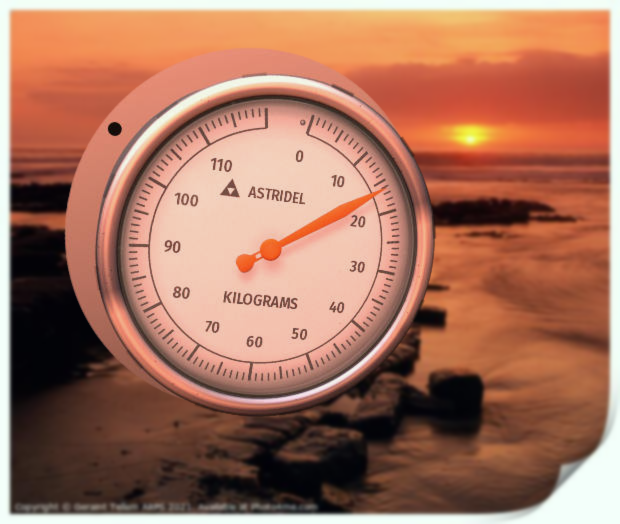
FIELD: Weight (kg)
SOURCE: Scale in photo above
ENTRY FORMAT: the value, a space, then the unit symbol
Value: 16 kg
